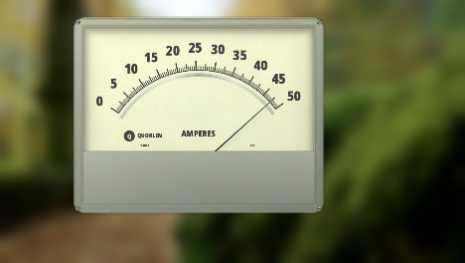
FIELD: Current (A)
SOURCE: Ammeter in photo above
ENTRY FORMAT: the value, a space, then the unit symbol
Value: 47.5 A
